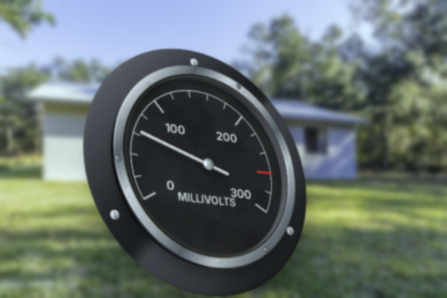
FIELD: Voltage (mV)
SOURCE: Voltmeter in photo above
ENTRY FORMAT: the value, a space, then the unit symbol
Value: 60 mV
